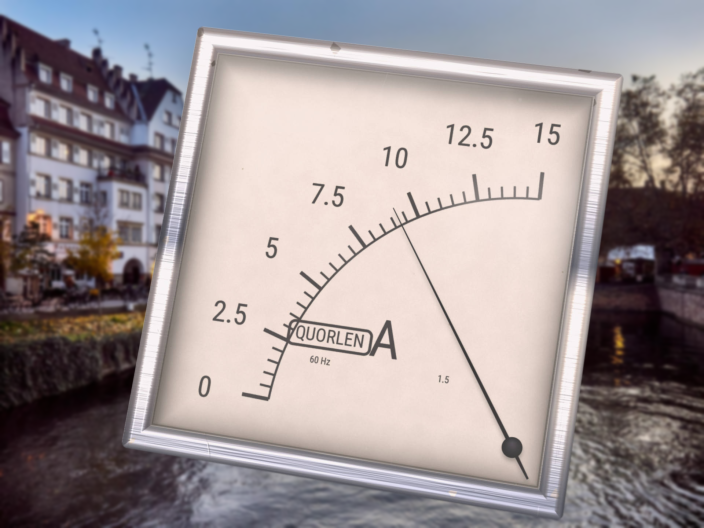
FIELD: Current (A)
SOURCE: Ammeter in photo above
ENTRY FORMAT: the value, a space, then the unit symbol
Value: 9.25 A
